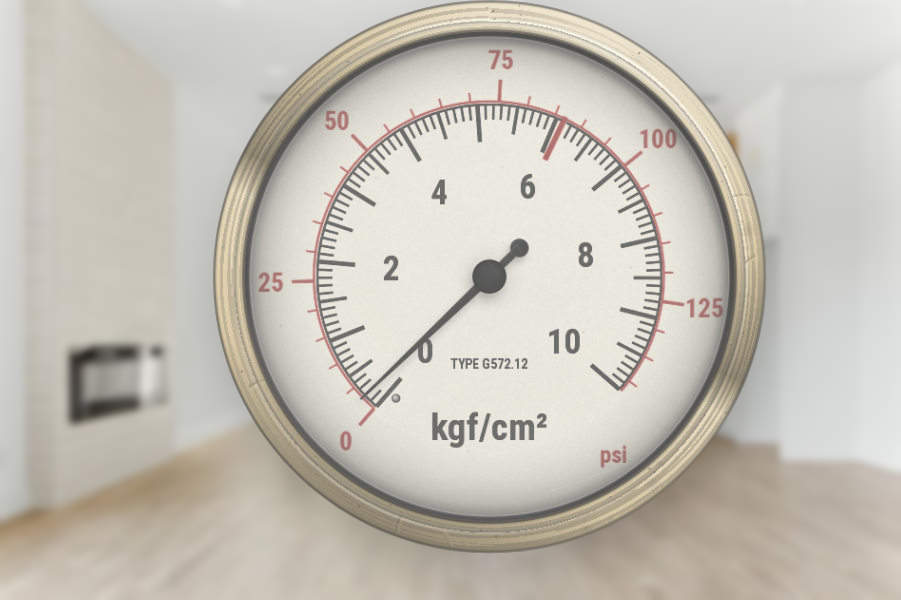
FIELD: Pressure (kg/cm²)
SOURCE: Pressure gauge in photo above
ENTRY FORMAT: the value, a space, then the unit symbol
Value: 0.2 kg/cm²
